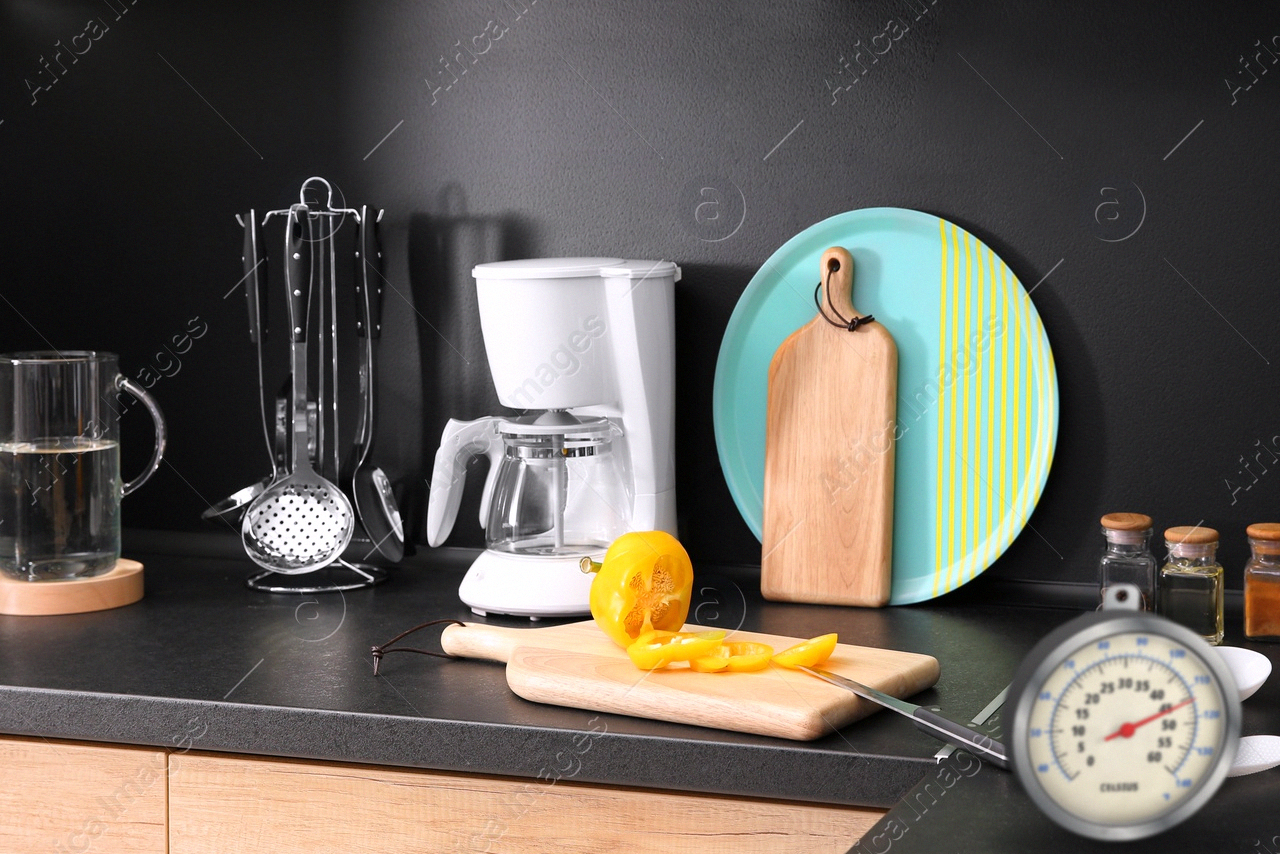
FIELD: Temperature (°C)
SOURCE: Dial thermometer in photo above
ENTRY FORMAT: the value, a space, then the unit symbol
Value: 45 °C
